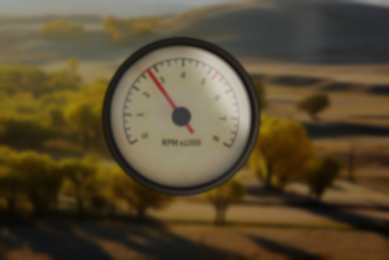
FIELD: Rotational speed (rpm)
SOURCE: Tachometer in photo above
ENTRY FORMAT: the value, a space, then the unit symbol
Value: 2750 rpm
